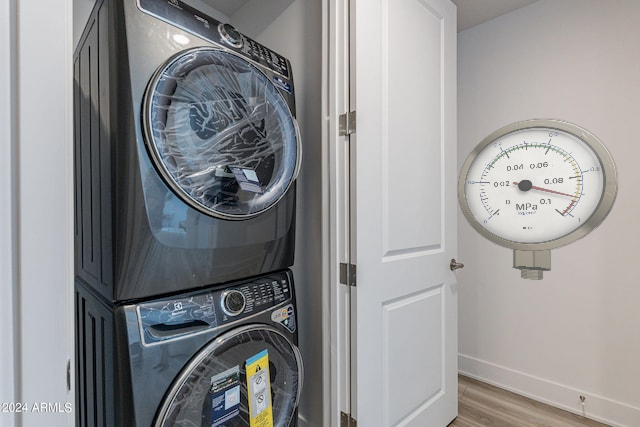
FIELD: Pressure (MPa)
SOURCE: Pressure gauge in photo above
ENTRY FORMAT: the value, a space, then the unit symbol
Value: 0.09 MPa
